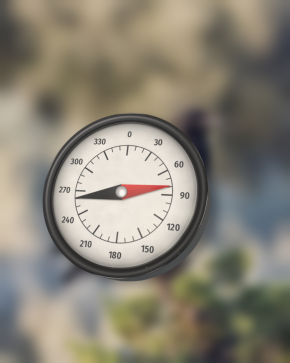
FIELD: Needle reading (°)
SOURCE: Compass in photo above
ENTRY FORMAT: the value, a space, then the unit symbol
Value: 80 °
